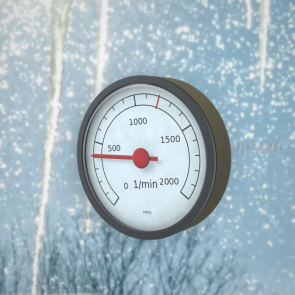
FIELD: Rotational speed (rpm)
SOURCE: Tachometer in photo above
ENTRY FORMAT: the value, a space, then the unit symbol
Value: 400 rpm
